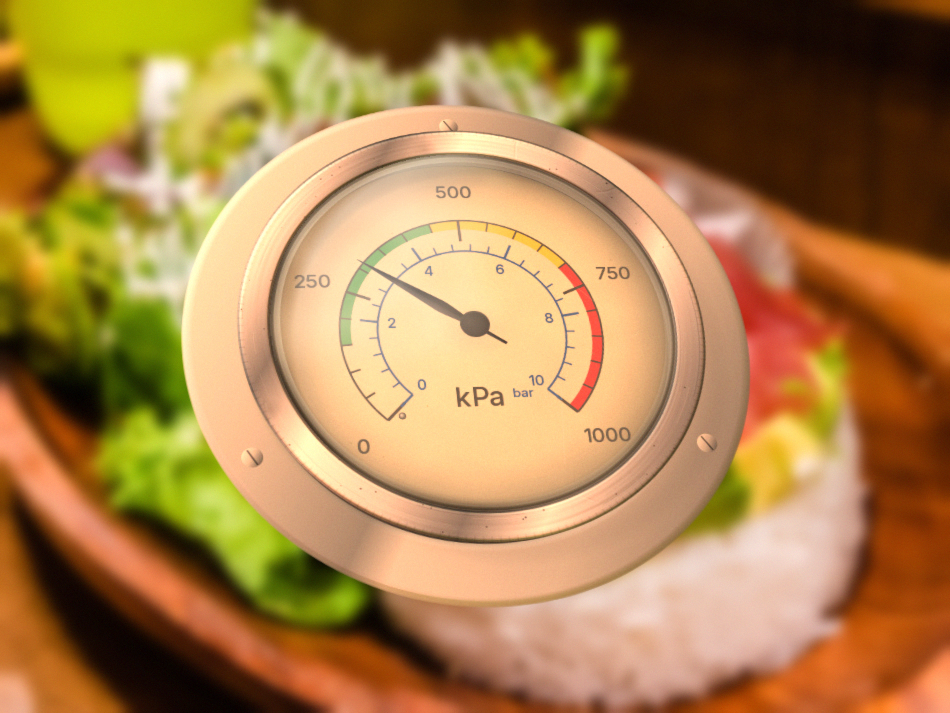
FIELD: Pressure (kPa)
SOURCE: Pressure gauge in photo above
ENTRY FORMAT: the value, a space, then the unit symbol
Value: 300 kPa
